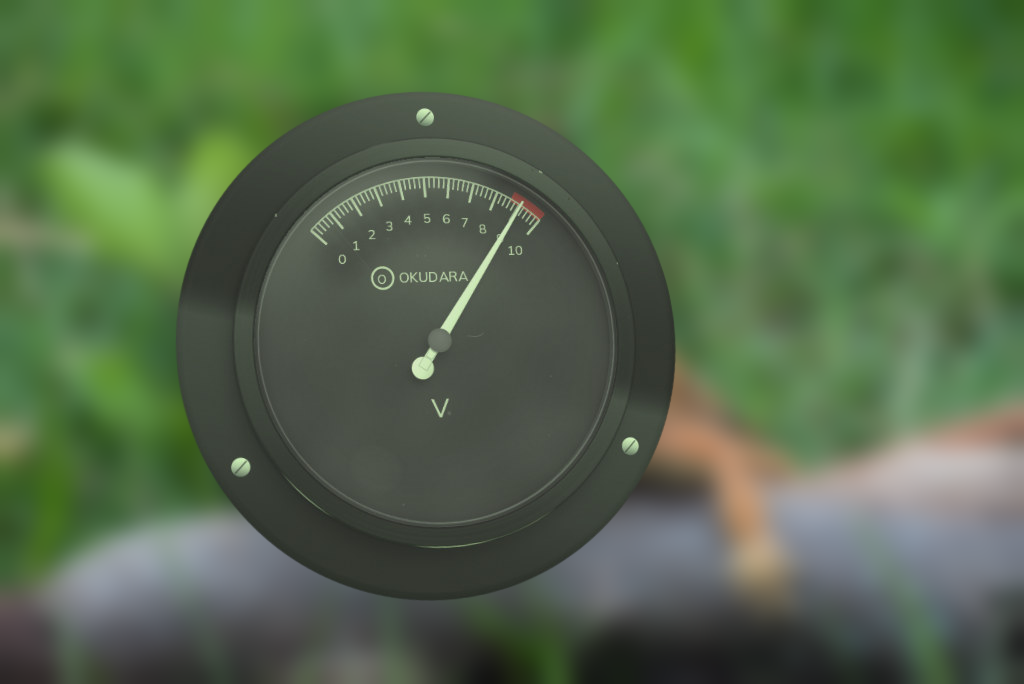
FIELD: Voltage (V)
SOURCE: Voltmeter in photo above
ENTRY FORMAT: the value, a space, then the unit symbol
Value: 9 V
